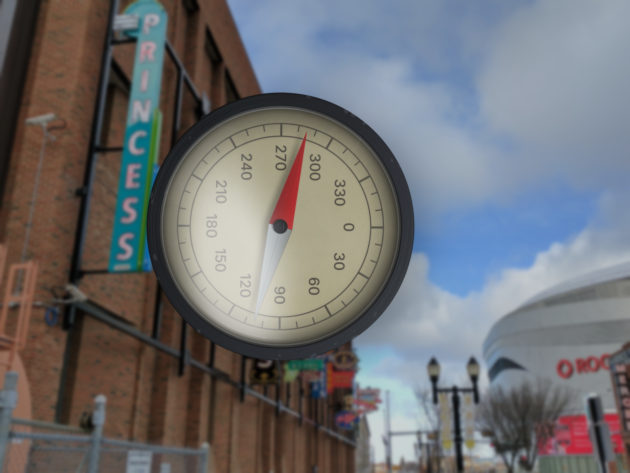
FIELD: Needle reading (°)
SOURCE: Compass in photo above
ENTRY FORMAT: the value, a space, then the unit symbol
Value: 285 °
